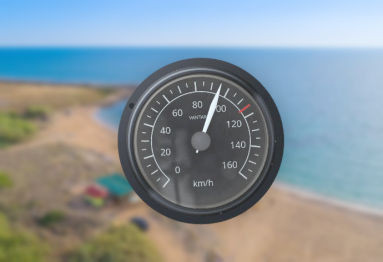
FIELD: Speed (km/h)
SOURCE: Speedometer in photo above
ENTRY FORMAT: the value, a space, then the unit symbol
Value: 95 km/h
